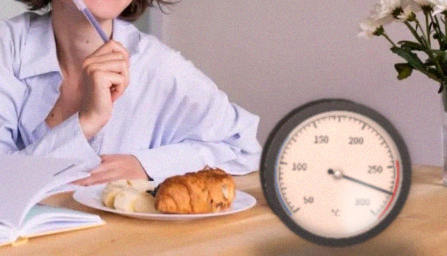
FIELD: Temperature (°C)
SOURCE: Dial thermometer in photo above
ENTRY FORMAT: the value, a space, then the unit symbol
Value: 275 °C
